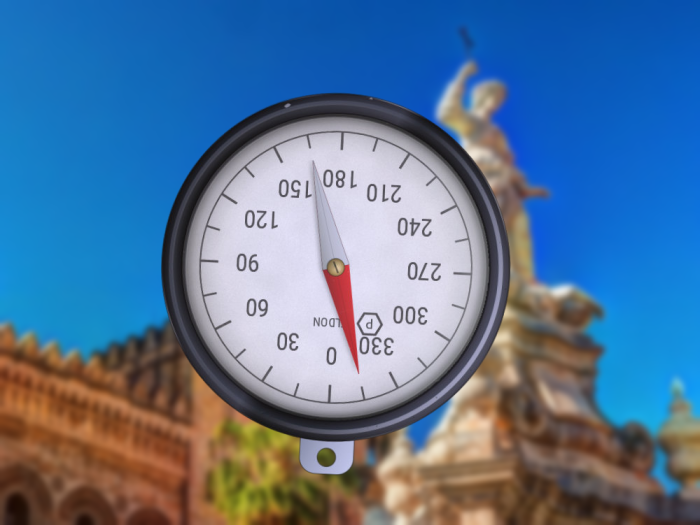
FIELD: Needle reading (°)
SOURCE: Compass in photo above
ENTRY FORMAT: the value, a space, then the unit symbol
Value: 345 °
